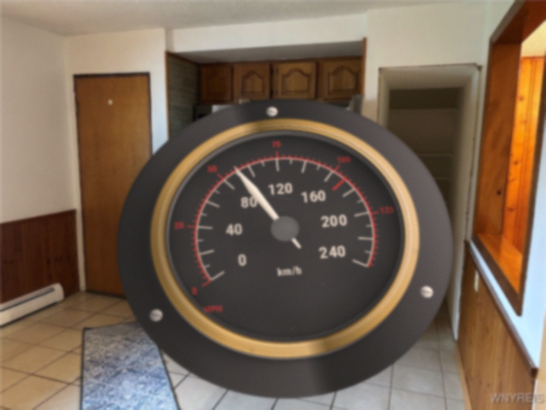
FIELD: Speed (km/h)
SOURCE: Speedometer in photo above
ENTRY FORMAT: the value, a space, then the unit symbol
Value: 90 km/h
